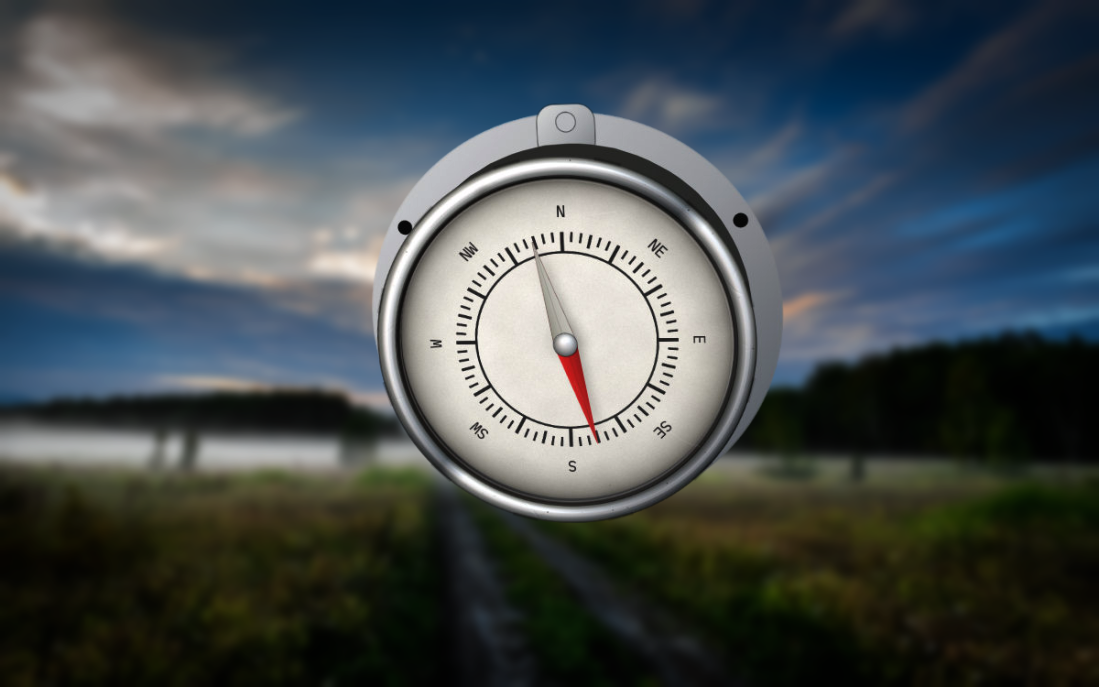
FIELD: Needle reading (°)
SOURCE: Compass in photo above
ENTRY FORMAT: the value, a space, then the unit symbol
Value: 165 °
